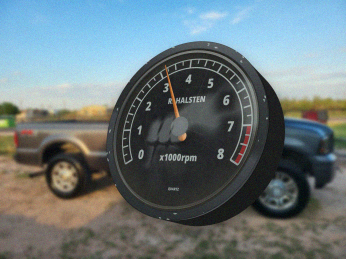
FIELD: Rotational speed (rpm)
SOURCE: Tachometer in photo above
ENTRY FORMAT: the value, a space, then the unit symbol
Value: 3250 rpm
